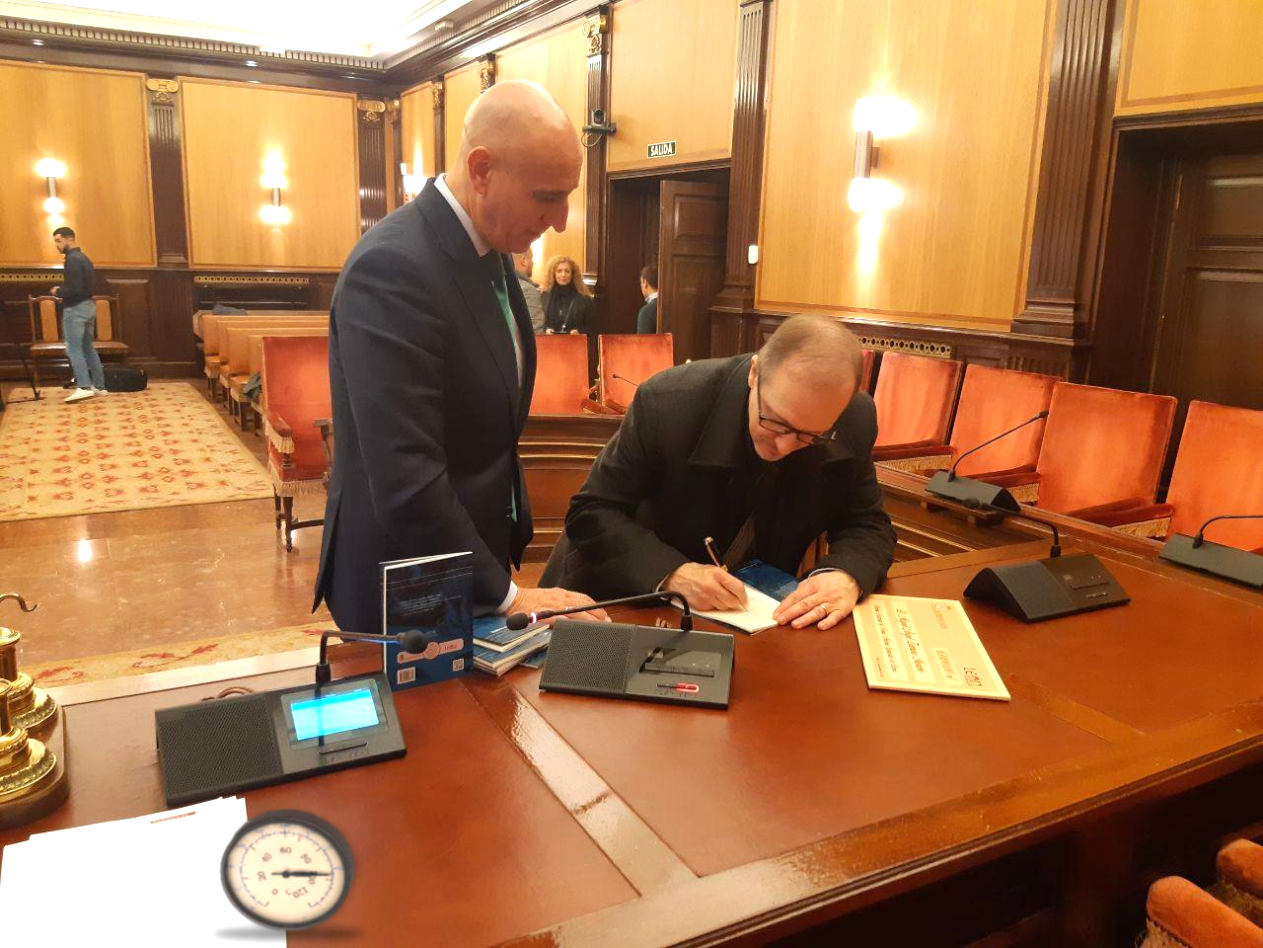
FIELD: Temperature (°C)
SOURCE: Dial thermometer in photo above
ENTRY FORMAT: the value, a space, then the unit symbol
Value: 96 °C
